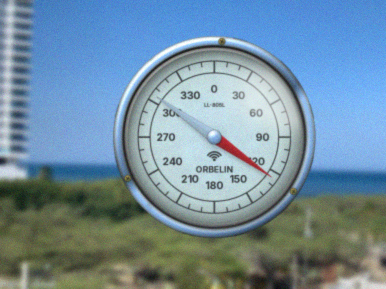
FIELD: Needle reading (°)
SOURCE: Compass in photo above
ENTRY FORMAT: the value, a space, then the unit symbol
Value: 125 °
